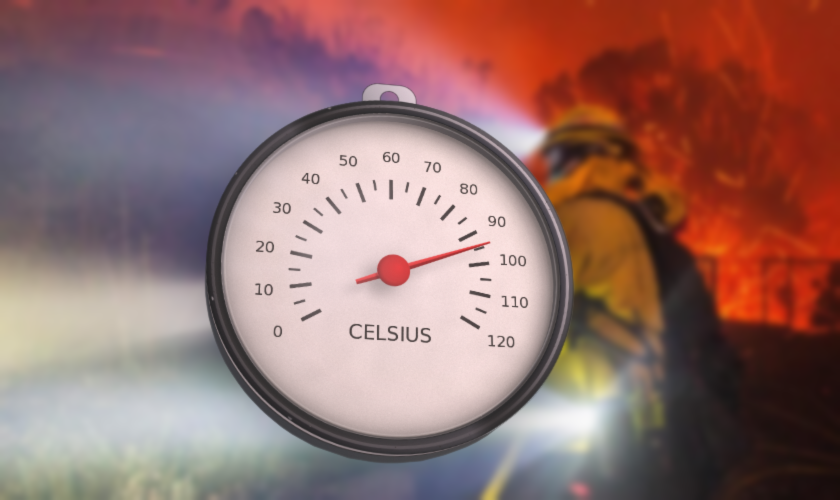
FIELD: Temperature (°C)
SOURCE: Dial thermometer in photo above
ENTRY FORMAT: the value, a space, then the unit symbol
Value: 95 °C
